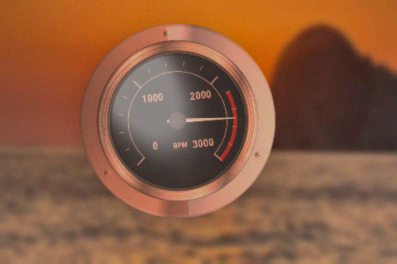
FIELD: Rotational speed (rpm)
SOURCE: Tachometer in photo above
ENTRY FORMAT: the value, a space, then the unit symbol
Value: 2500 rpm
